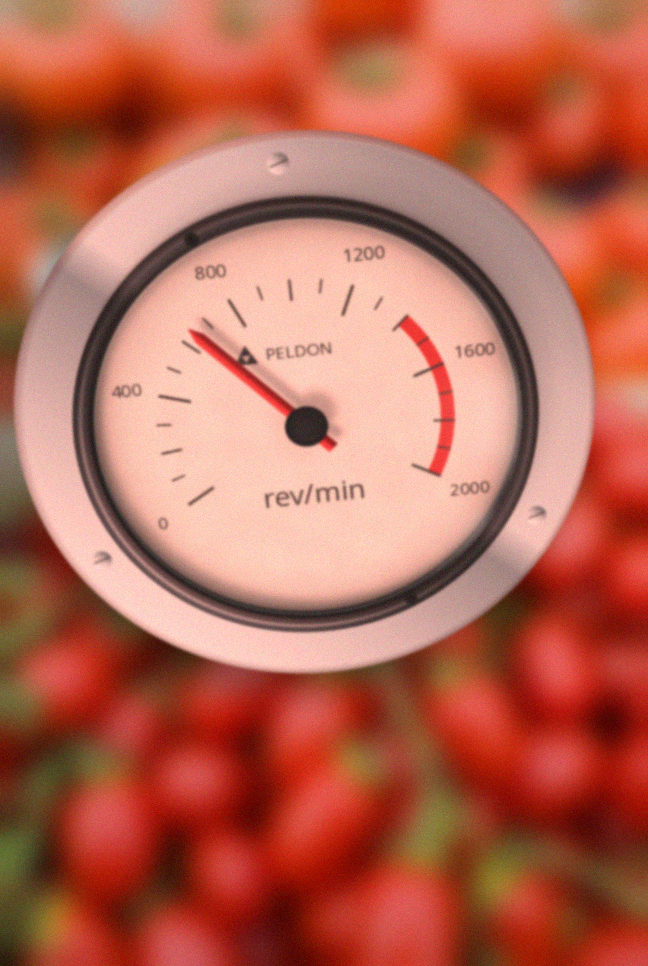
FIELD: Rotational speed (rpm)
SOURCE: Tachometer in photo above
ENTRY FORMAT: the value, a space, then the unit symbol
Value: 650 rpm
